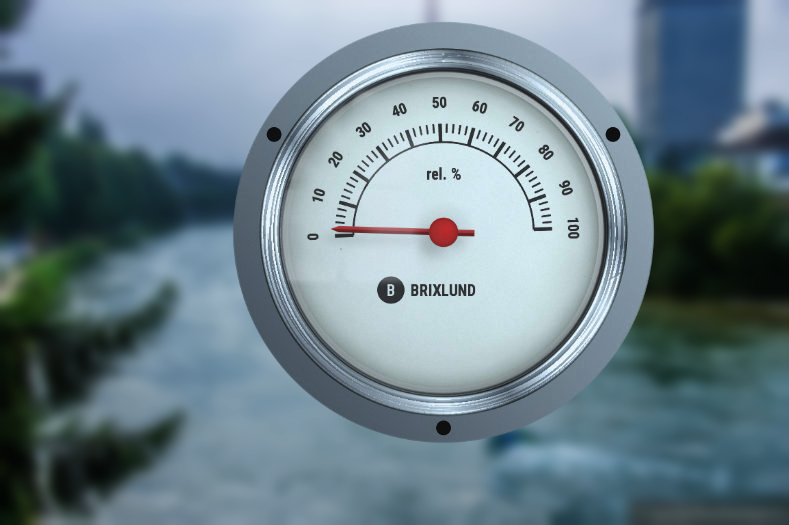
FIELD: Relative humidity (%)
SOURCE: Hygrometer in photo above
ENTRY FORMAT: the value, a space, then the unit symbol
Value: 2 %
